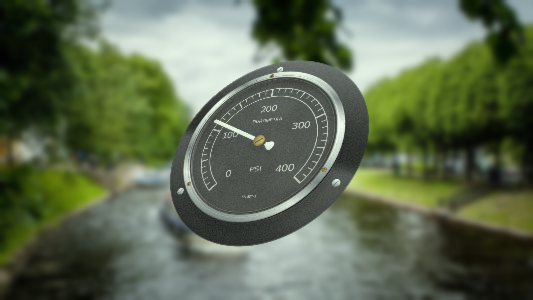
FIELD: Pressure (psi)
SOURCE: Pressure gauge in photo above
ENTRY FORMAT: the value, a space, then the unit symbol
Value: 110 psi
